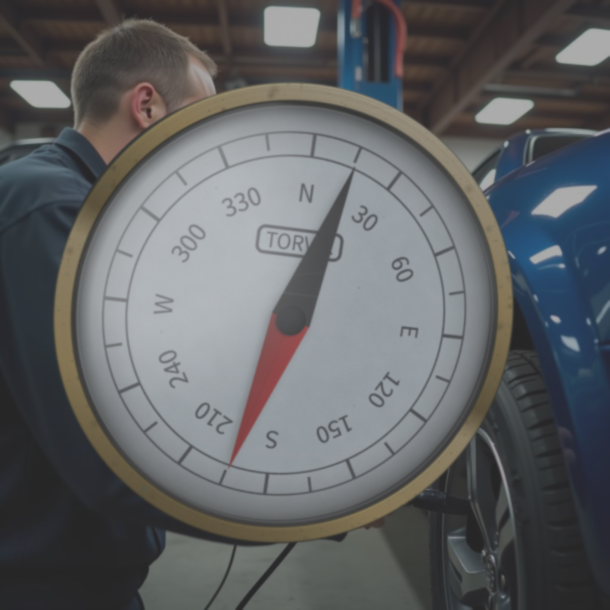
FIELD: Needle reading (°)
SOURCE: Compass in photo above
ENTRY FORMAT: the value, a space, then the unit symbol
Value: 195 °
